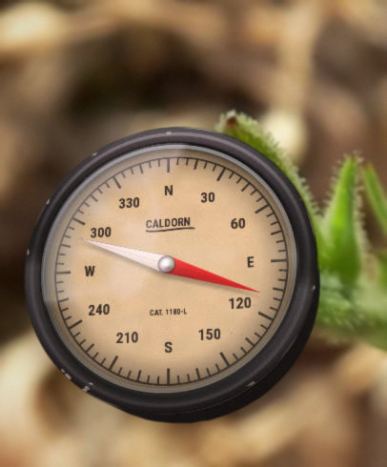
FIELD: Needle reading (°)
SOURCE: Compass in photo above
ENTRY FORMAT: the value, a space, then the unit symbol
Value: 110 °
